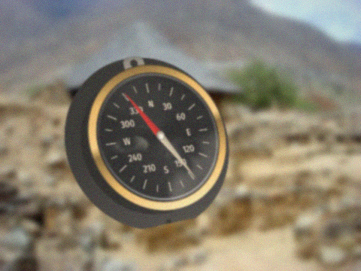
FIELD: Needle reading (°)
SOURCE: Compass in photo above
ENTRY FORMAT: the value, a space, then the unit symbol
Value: 330 °
